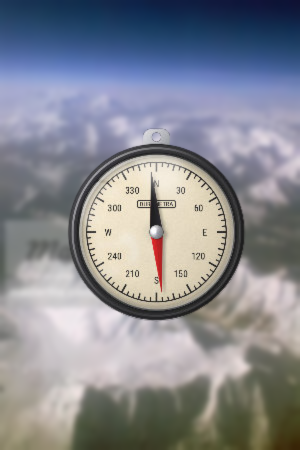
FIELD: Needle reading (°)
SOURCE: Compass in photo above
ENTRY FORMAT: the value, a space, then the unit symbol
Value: 175 °
